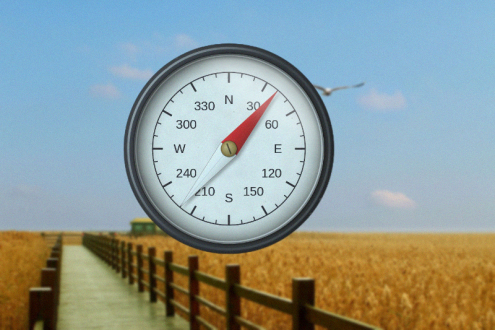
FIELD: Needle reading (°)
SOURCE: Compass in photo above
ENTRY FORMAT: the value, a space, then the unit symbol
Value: 40 °
